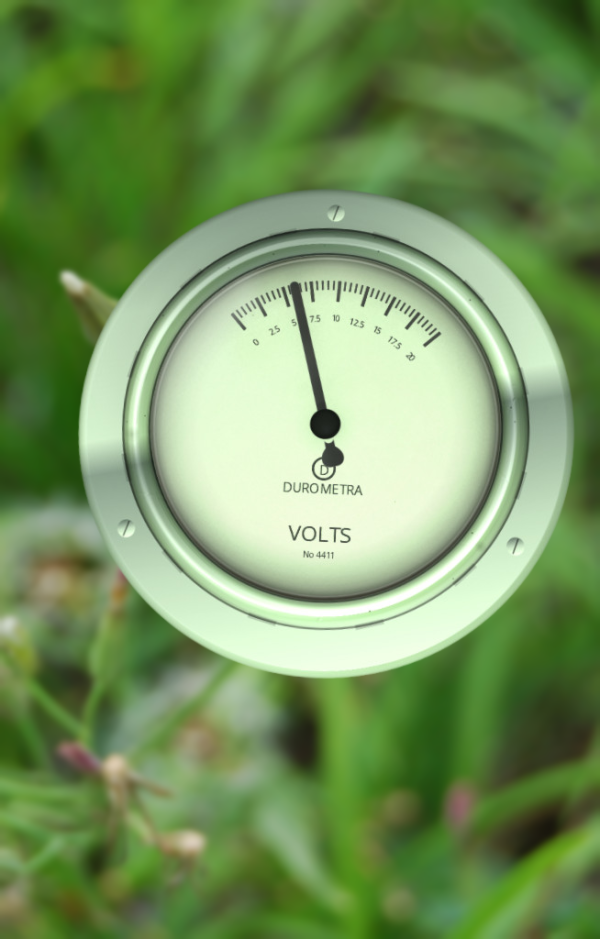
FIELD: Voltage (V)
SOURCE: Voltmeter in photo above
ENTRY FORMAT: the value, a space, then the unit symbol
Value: 6 V
